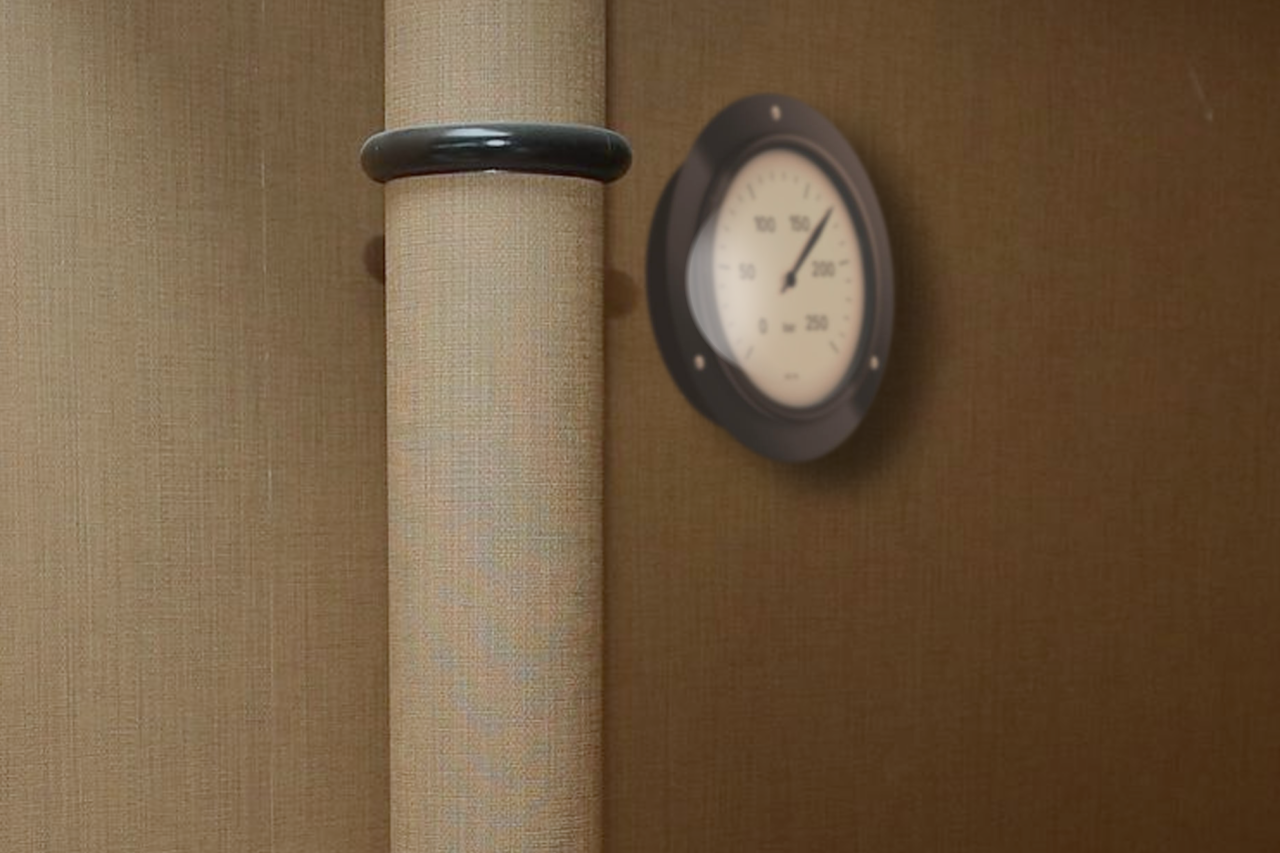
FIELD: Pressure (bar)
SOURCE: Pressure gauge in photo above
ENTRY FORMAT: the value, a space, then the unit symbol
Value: 170 bar
